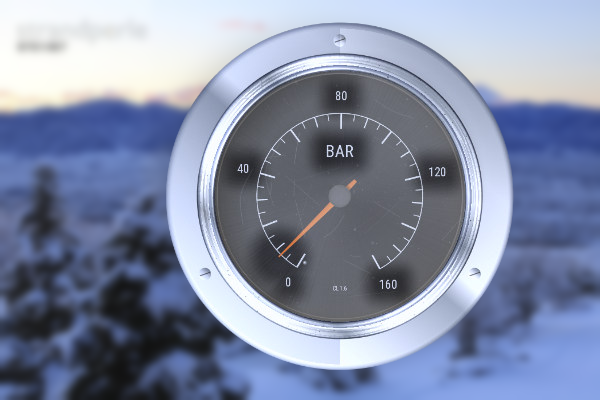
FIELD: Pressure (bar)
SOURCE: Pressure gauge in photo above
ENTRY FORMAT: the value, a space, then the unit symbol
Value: 7.5 bar
